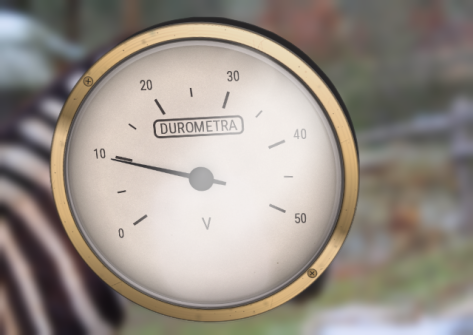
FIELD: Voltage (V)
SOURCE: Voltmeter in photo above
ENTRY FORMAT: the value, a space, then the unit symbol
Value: 10 V
